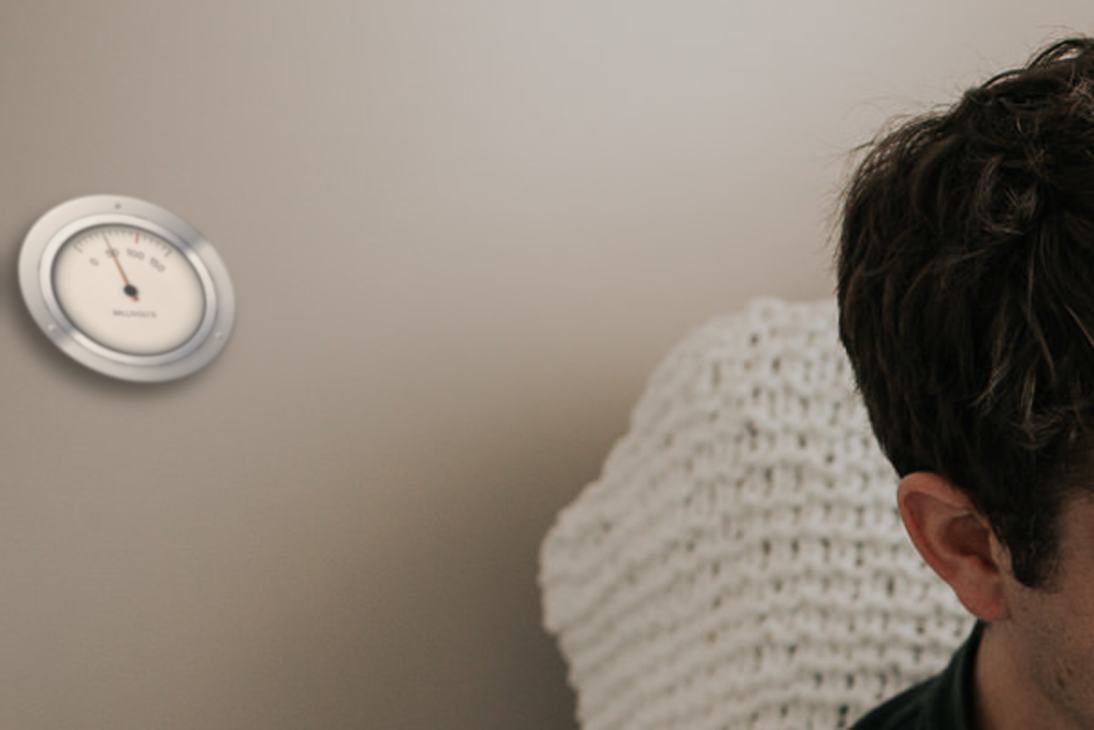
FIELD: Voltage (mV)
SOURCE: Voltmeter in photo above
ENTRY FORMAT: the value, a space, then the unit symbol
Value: 50 mV
